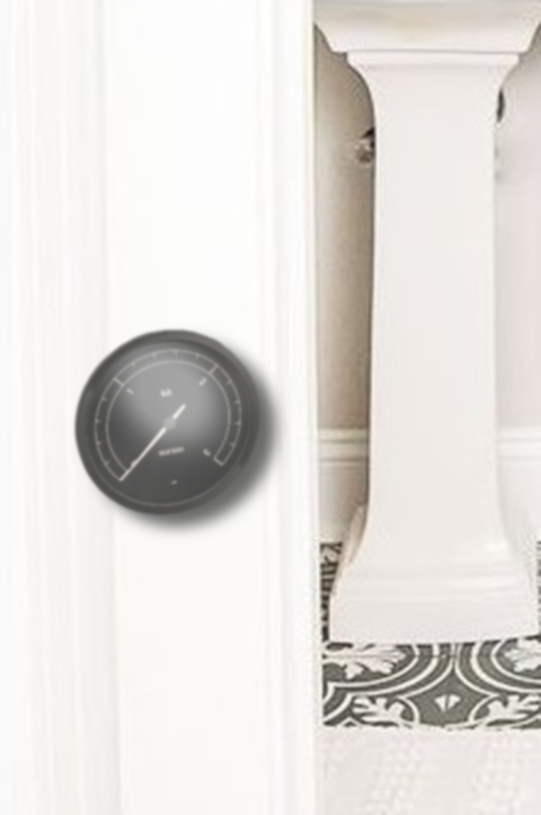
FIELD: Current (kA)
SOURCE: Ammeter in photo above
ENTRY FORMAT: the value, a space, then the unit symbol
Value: 0 kA
